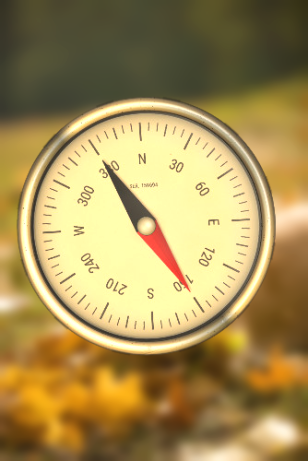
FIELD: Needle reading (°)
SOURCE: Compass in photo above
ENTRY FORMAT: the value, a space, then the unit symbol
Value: 150 °
